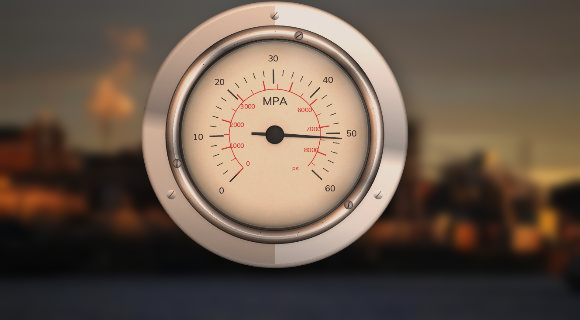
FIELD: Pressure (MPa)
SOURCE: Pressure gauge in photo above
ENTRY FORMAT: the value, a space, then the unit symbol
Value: 51 MPa
